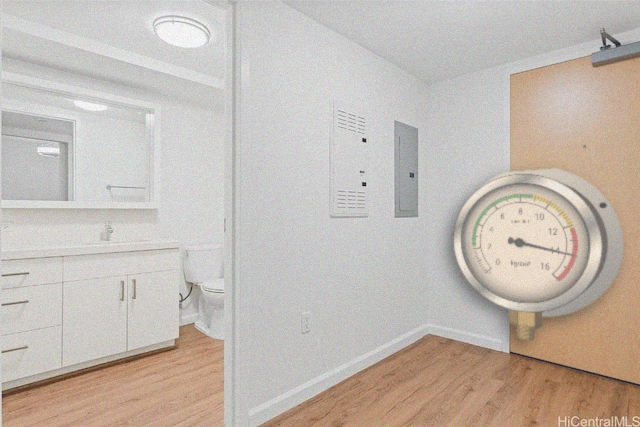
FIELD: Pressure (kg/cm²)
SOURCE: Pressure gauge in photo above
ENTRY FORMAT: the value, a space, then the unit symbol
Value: 14 kg/cm²
